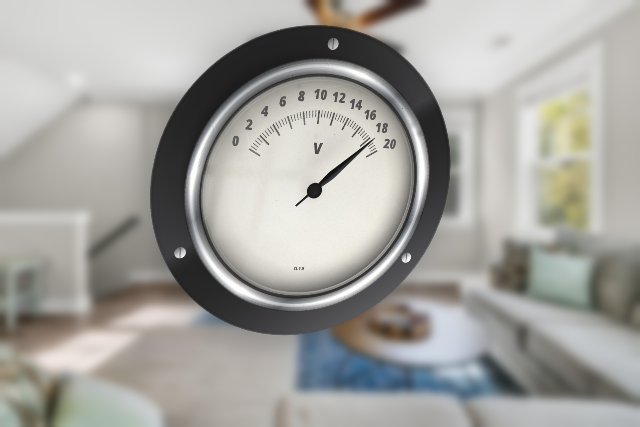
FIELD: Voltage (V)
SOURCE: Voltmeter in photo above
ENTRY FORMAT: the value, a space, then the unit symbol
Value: 18 V
